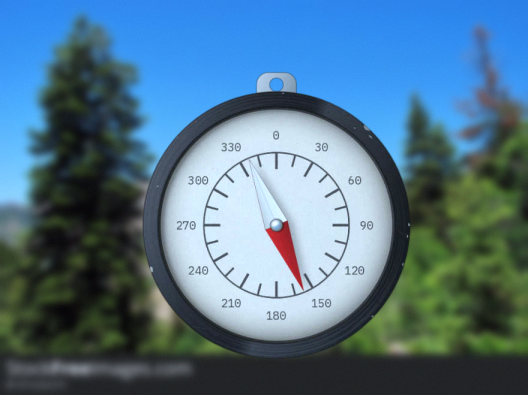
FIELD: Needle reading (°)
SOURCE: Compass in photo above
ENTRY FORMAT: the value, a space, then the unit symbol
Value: 157.5 °
